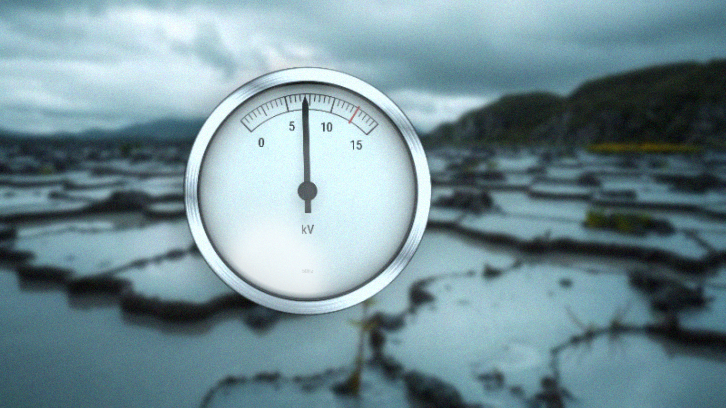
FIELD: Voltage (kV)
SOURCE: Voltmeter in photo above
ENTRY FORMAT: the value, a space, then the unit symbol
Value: 7 kV
